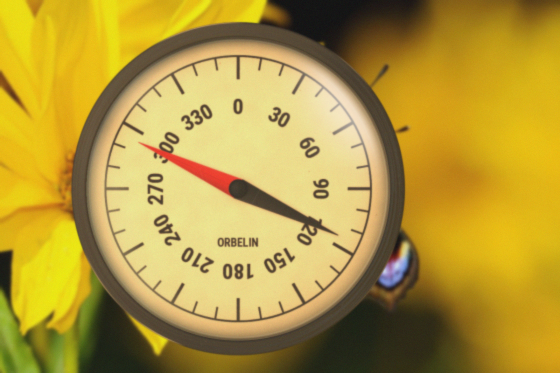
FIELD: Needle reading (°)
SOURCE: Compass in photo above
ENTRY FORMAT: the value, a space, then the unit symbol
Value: 295 °
